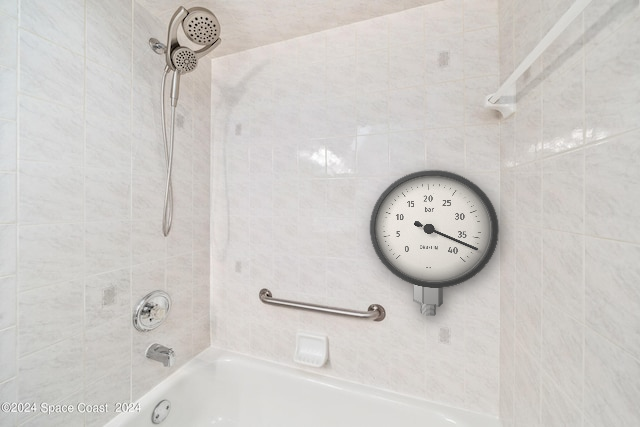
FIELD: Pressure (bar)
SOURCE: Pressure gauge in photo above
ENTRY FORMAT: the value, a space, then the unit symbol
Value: 37 bar
